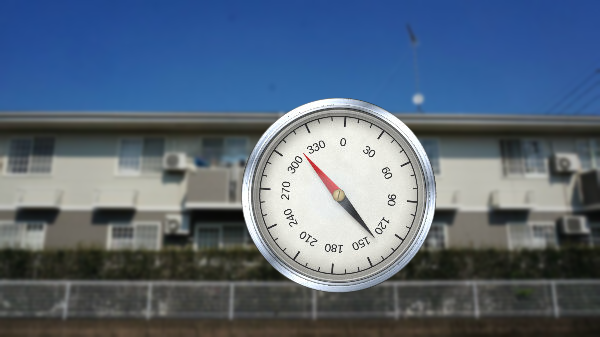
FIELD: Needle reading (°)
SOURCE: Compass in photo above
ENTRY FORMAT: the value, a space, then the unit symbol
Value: 315 °
